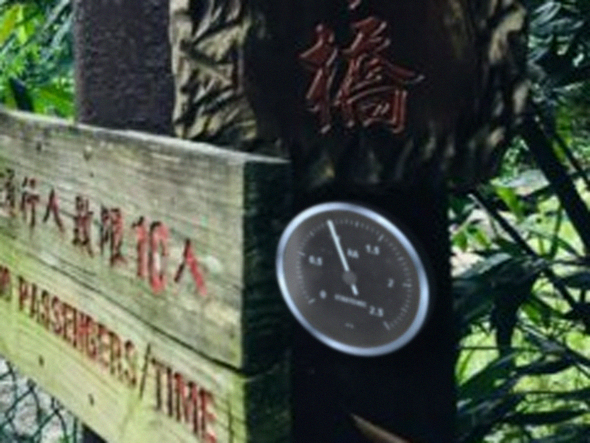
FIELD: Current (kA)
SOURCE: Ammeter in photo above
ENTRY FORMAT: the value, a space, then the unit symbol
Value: 1 kA
